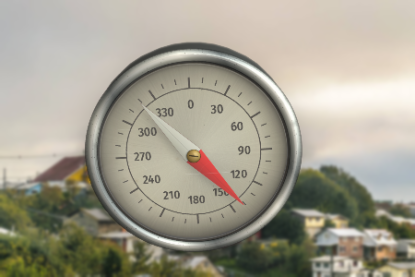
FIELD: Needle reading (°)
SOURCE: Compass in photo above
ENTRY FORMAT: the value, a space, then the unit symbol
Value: 140 °
